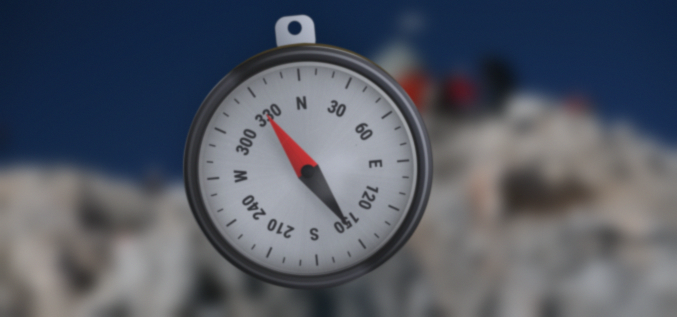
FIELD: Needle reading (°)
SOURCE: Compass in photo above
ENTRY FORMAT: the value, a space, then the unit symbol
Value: 330 °
